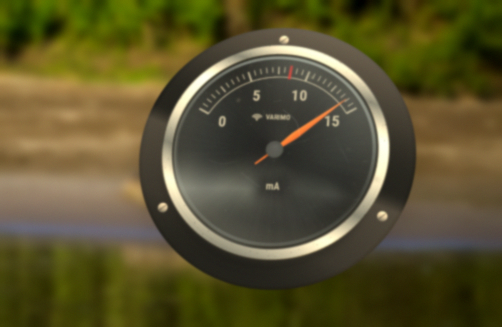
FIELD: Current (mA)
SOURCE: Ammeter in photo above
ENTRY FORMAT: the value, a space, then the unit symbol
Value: 14 mA
